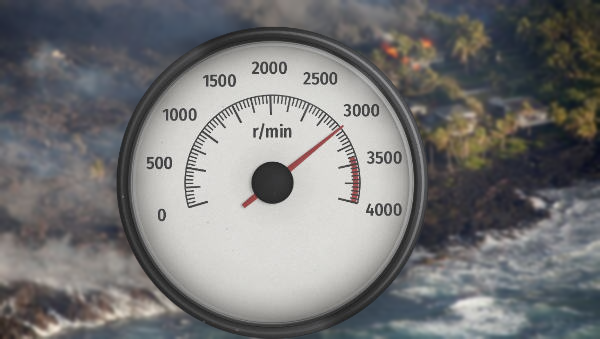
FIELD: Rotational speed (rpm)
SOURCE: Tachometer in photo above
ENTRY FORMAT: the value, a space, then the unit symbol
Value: 3000 rpm
